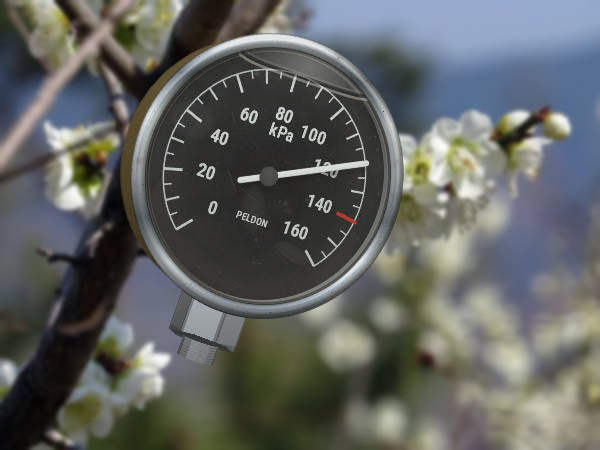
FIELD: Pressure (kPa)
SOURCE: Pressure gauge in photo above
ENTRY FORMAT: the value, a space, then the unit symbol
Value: 120 kPa
